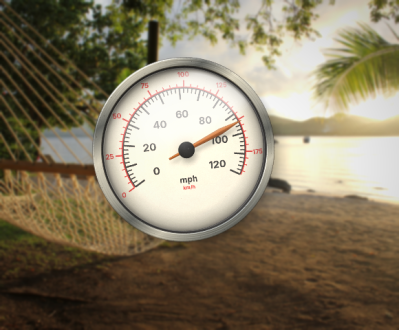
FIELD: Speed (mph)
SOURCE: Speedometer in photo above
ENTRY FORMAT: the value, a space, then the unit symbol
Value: 94 mph
